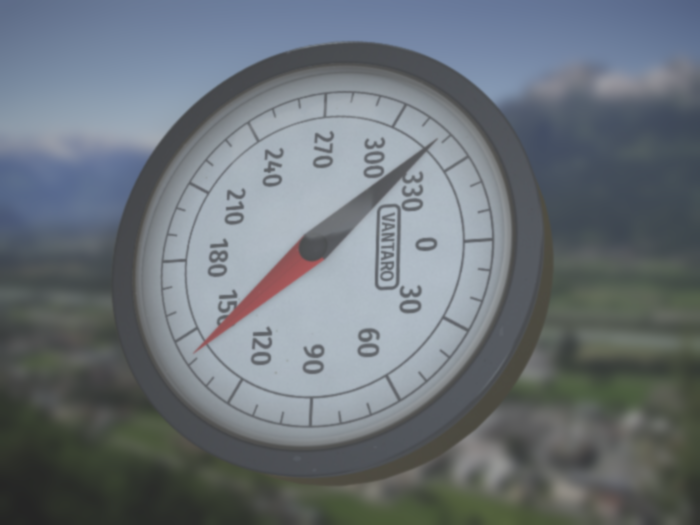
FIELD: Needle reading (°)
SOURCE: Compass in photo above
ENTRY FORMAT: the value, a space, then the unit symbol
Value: 140 °
